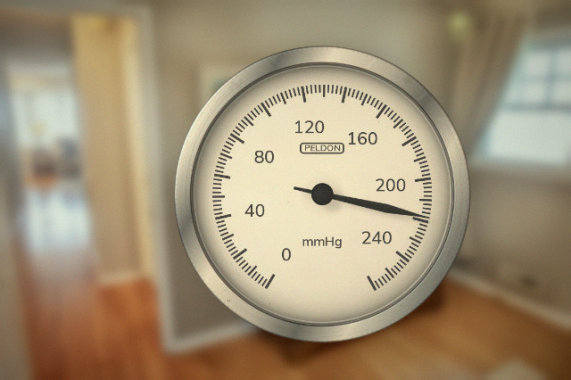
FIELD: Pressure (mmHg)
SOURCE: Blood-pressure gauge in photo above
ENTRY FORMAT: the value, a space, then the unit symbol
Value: 218 mmHg
